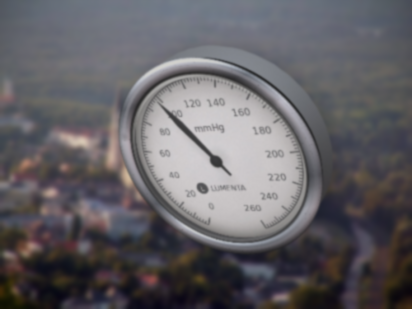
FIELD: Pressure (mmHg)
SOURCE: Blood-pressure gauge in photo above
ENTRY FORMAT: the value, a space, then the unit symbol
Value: 100 mmHg
